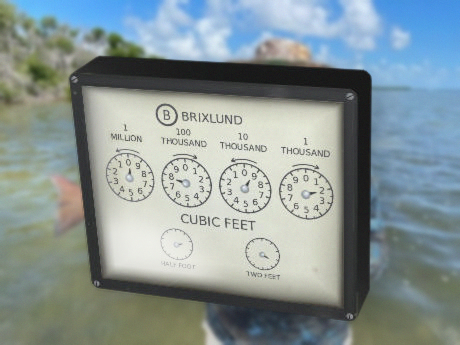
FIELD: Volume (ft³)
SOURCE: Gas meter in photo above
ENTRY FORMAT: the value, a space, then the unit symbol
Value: 979200 ft³
